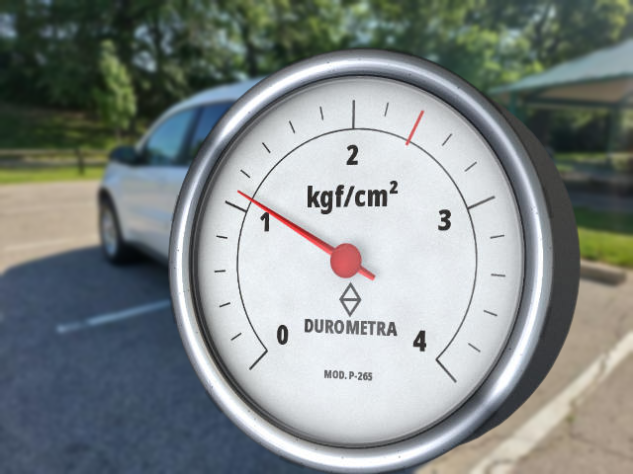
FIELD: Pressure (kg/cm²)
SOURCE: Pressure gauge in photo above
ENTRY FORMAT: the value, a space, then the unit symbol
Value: 1.1 kg/cm²
